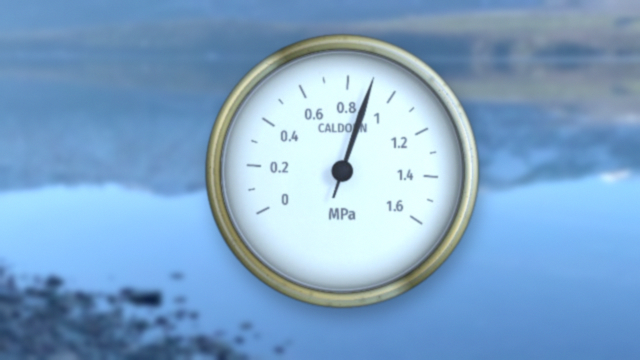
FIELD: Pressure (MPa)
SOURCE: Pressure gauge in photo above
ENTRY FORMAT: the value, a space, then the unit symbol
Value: 0.9 MPa
